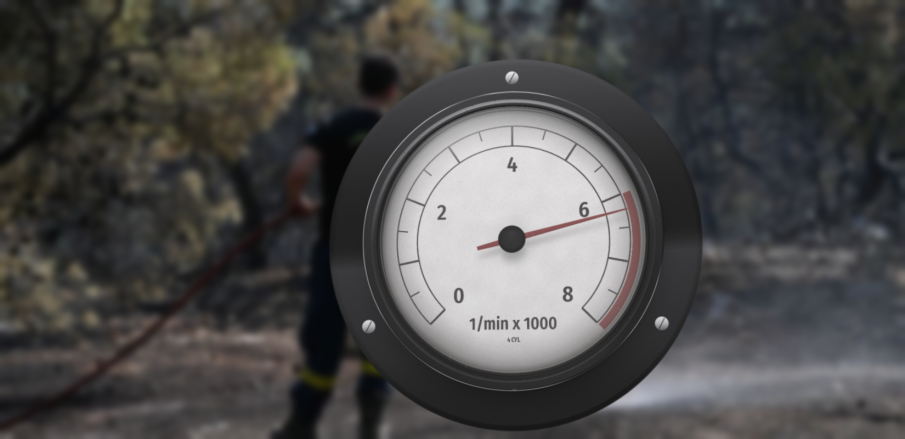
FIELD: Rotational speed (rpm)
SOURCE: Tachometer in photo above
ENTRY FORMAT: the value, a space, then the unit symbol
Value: 6250 rpm
